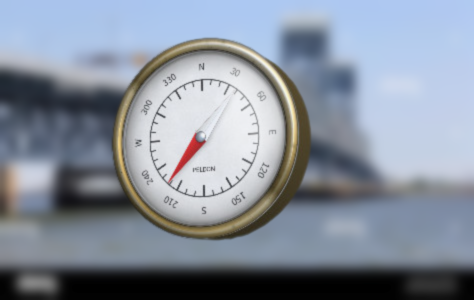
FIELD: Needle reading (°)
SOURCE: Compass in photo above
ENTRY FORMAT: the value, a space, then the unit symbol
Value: 220 °
